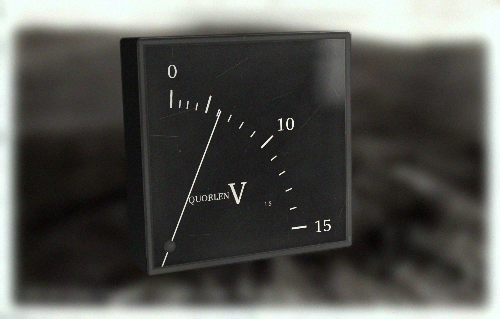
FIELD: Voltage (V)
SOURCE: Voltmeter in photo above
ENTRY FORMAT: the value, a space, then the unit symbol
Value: 6 V
